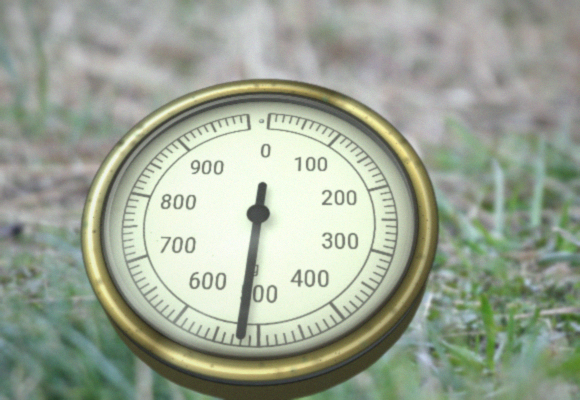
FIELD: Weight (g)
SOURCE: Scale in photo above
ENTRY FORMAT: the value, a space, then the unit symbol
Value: 520 g
